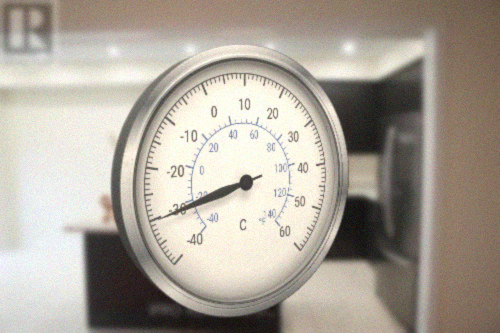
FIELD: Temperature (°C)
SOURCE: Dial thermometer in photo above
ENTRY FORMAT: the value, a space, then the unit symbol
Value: -30 °C
